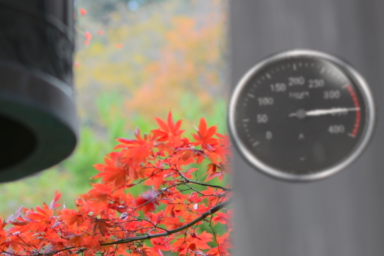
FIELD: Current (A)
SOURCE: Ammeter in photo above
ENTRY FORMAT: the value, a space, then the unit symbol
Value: 350 A
